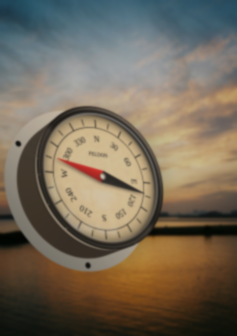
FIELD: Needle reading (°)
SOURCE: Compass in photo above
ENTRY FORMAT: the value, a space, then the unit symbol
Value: 285 °
